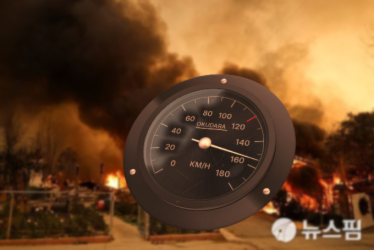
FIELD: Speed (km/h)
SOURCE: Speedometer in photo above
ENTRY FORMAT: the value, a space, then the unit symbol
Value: 155 km/h
